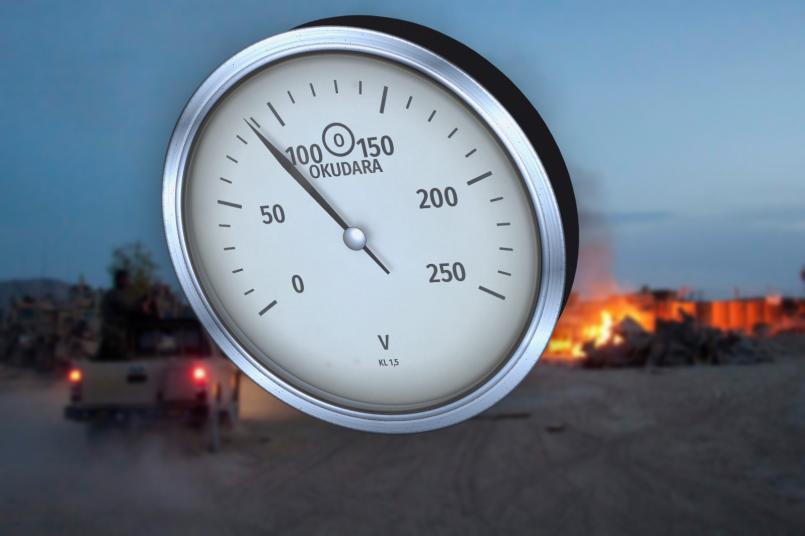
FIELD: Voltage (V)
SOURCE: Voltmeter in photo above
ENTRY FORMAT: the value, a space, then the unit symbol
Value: 90 V
